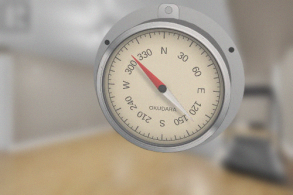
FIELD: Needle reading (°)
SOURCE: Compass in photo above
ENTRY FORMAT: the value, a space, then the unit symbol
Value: 315 °
